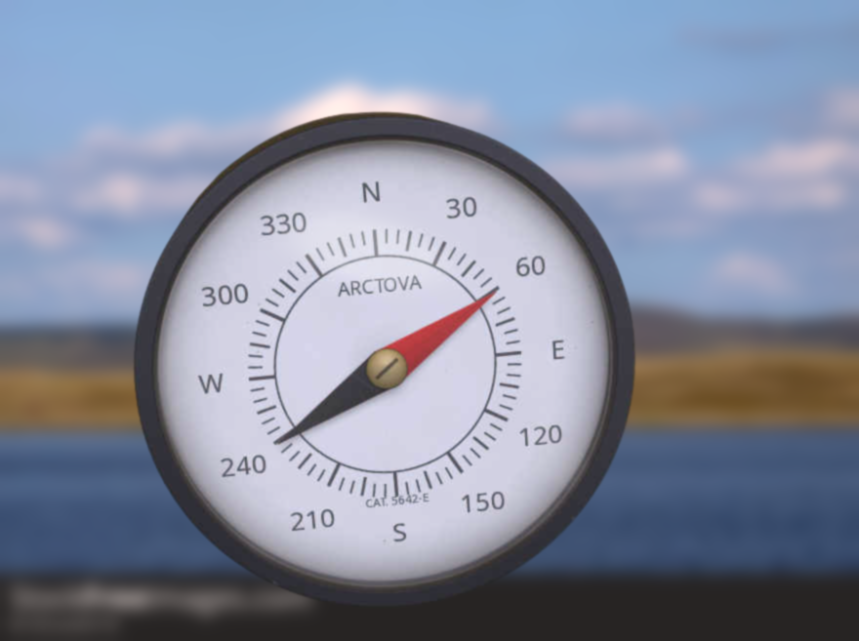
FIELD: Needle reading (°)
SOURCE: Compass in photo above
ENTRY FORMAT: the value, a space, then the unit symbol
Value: 60 °
